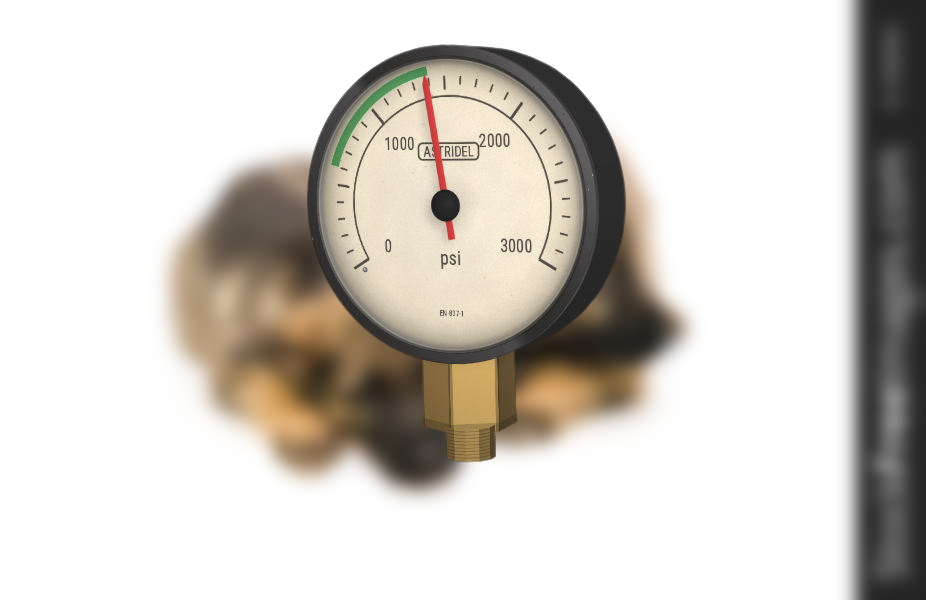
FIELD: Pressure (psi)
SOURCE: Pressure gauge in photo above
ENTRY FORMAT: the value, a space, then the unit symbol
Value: 1400 psi
